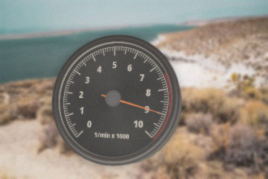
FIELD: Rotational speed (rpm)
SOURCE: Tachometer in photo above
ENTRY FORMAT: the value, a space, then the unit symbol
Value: 9000 rpm
